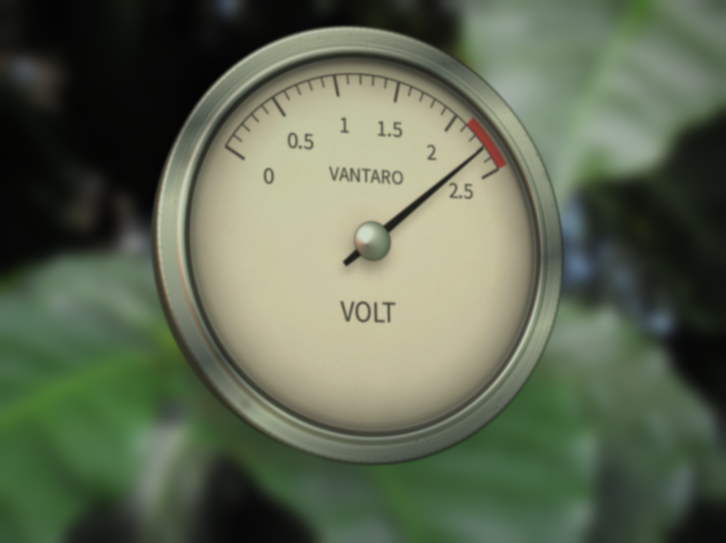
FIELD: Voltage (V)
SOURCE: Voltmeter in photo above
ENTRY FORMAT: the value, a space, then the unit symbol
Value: 2.3 V
